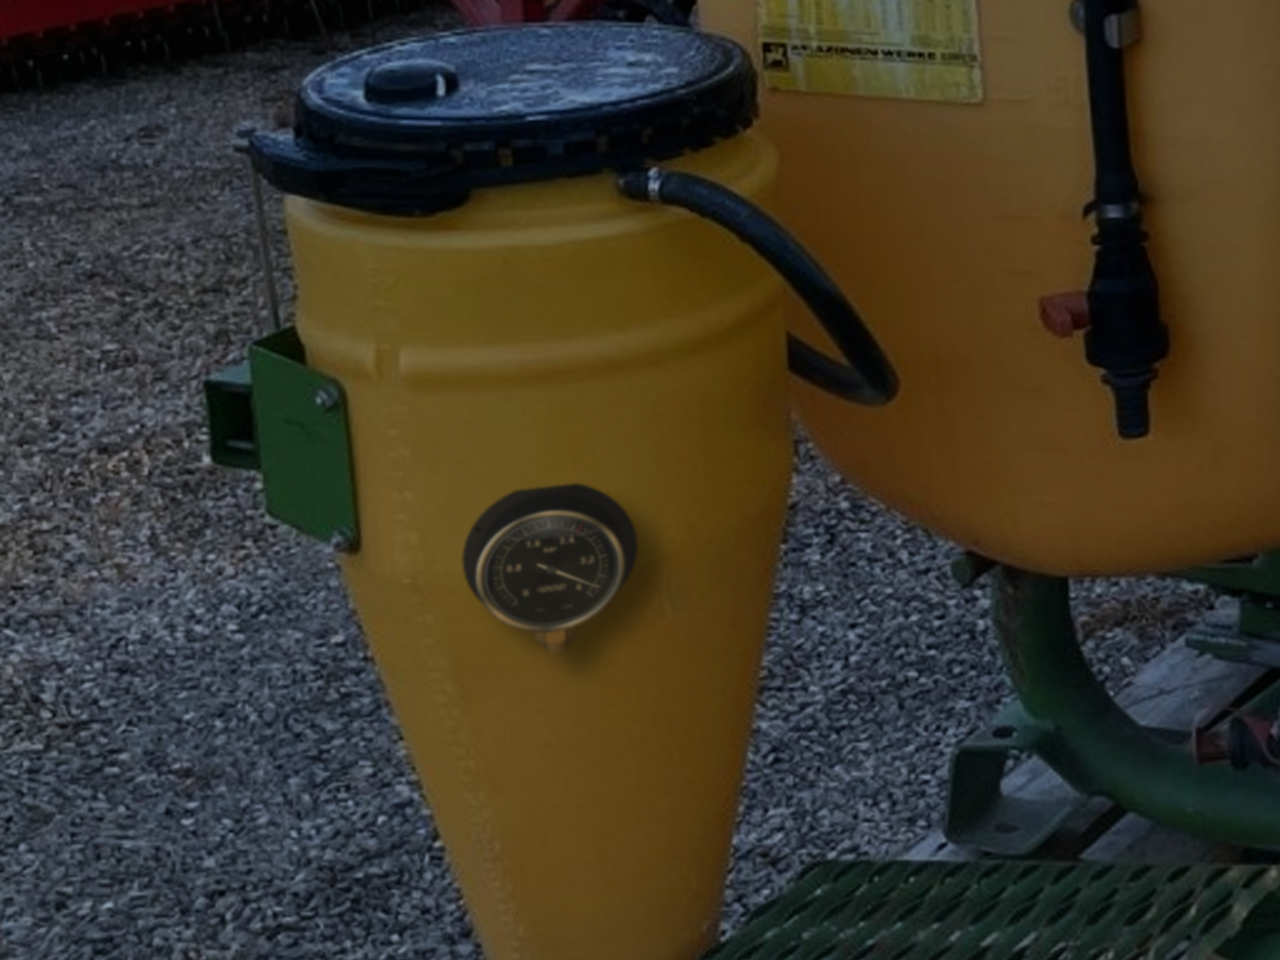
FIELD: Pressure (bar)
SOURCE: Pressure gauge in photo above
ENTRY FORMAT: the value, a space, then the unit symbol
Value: 3.8 bar
